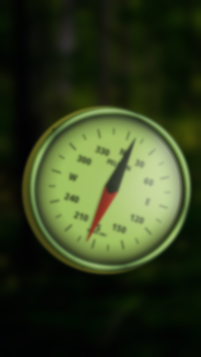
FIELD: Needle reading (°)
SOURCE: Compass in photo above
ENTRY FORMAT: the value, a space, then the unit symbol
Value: 187.5 °
